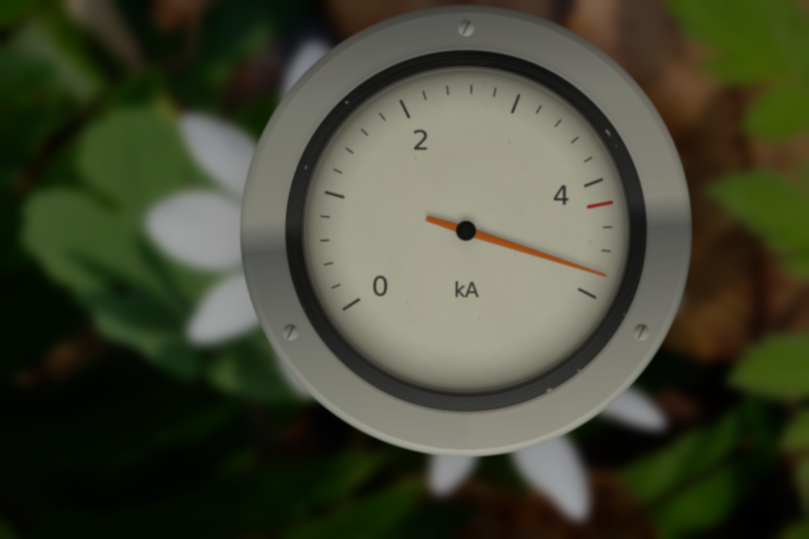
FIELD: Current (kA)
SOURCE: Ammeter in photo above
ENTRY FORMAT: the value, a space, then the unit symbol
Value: 4.8 kA
